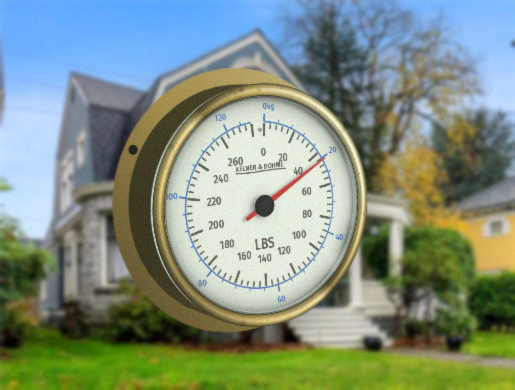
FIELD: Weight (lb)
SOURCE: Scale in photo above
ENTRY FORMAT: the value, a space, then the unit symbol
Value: 44 lb
